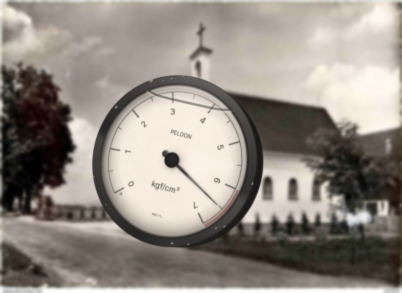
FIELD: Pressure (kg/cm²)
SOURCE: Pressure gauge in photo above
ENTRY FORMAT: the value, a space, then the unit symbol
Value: 6.5 kg/cm²
